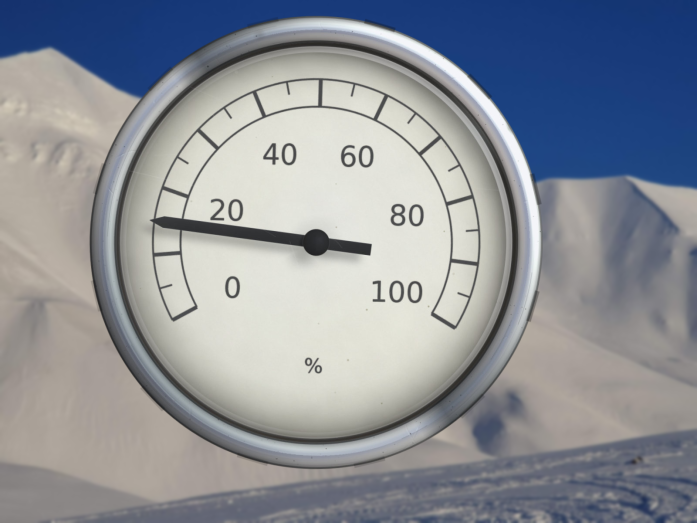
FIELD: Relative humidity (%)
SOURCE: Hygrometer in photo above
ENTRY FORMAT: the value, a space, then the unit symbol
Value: 15 %
